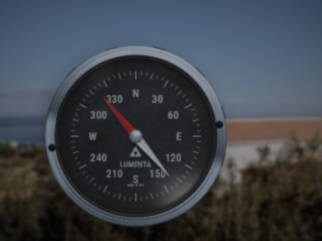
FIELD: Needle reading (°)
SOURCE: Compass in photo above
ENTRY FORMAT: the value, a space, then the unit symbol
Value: 320 °
